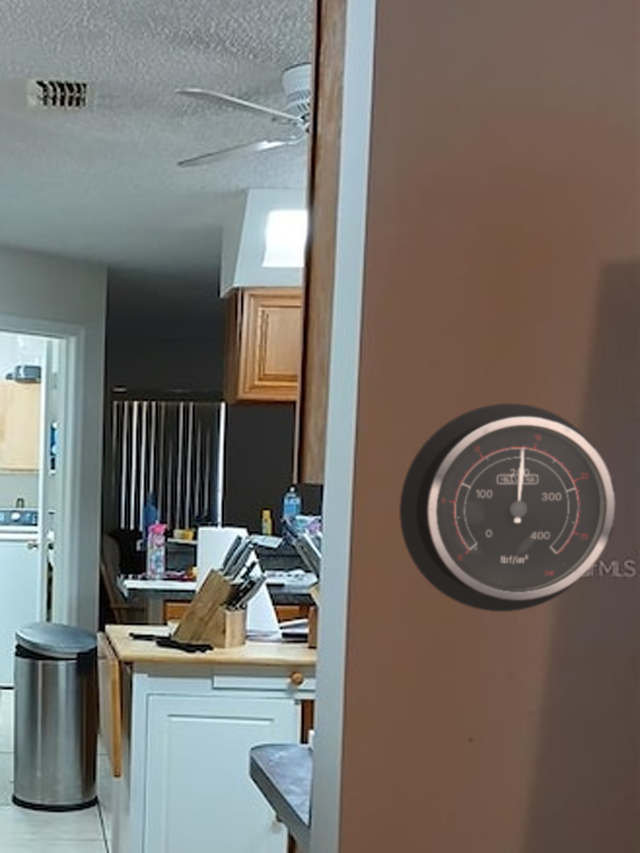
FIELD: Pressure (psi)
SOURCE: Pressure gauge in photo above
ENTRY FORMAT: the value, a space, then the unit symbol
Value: 200 psi
